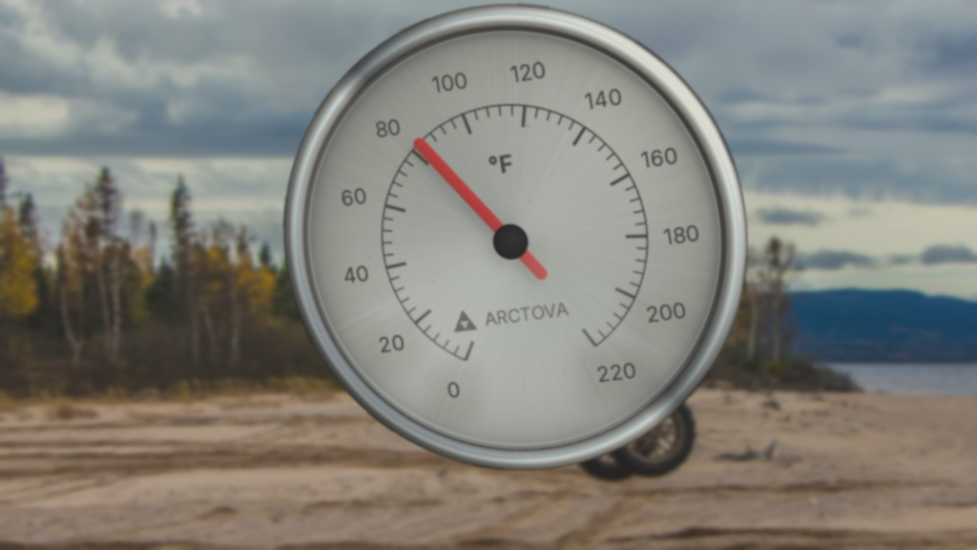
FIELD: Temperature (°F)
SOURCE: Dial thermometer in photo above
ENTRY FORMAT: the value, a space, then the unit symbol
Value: 84 °F
